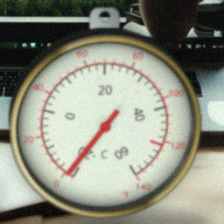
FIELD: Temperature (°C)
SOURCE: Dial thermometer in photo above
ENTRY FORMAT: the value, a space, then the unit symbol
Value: -18 °C
